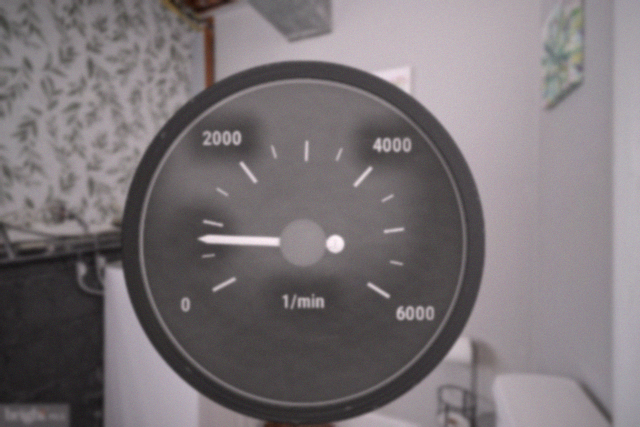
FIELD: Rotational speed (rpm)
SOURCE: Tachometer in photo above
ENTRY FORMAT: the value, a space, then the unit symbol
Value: 750 rpm
